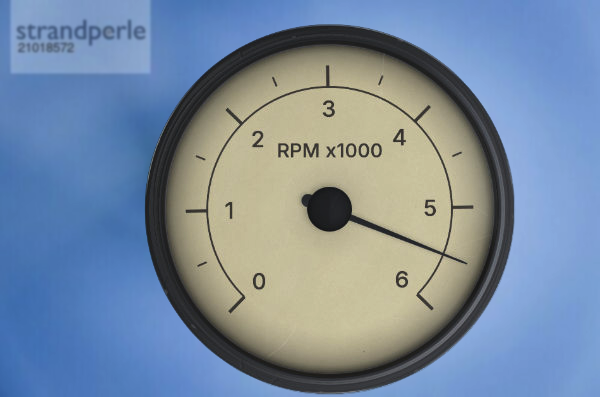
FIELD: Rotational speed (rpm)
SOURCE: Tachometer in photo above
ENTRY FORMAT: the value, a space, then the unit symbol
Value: 5500 rpm
